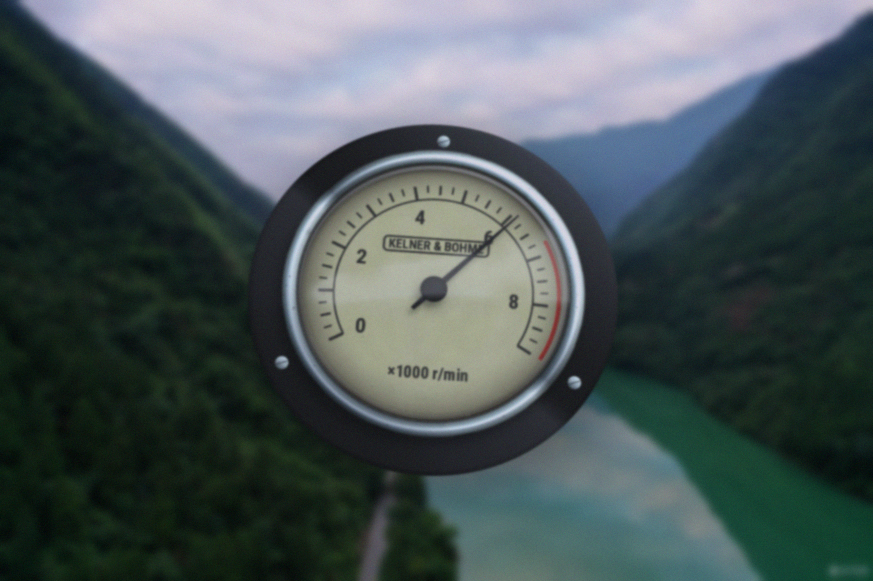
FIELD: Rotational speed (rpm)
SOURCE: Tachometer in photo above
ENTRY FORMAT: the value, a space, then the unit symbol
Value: 6125 rpm
